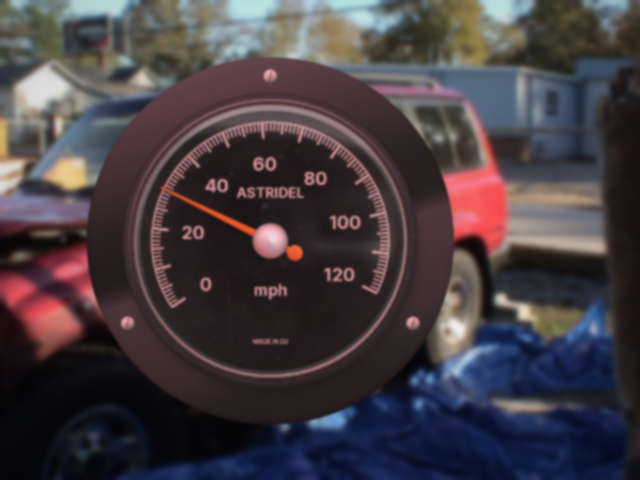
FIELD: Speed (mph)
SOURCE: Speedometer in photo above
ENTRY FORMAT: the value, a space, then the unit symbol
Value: 30 mph
